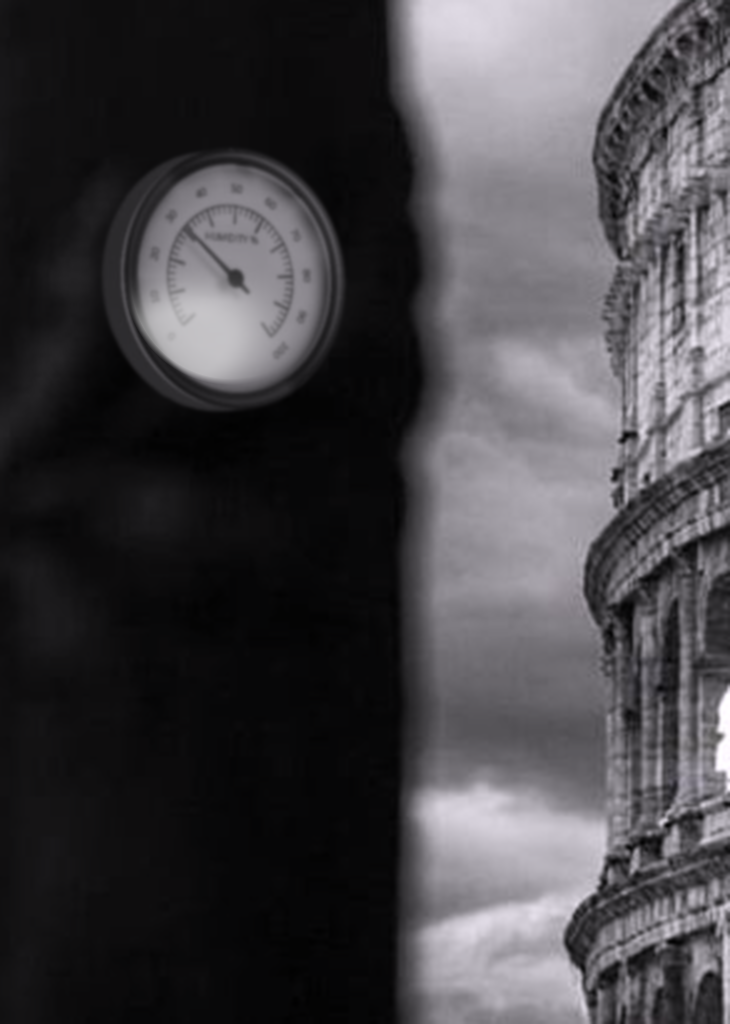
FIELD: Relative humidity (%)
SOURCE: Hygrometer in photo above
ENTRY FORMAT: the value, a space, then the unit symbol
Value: 30 %
